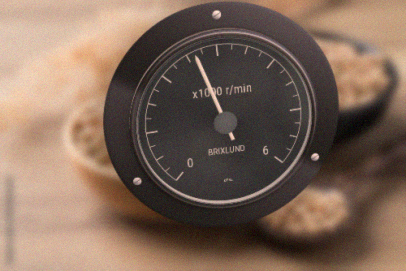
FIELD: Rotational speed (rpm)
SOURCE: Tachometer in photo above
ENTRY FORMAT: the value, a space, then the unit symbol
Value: 2625 rpm
